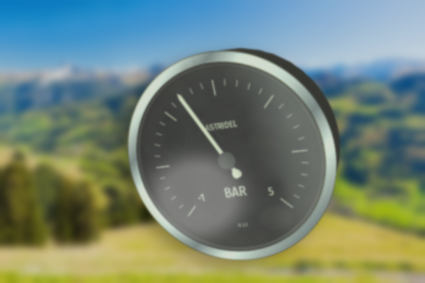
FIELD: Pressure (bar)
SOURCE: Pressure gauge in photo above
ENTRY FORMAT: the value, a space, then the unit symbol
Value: 1.4 bar
